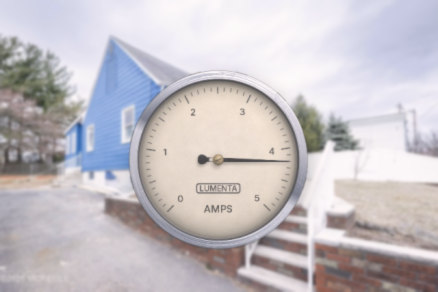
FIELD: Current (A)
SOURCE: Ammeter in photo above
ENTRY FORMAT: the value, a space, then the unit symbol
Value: 4.2 A
